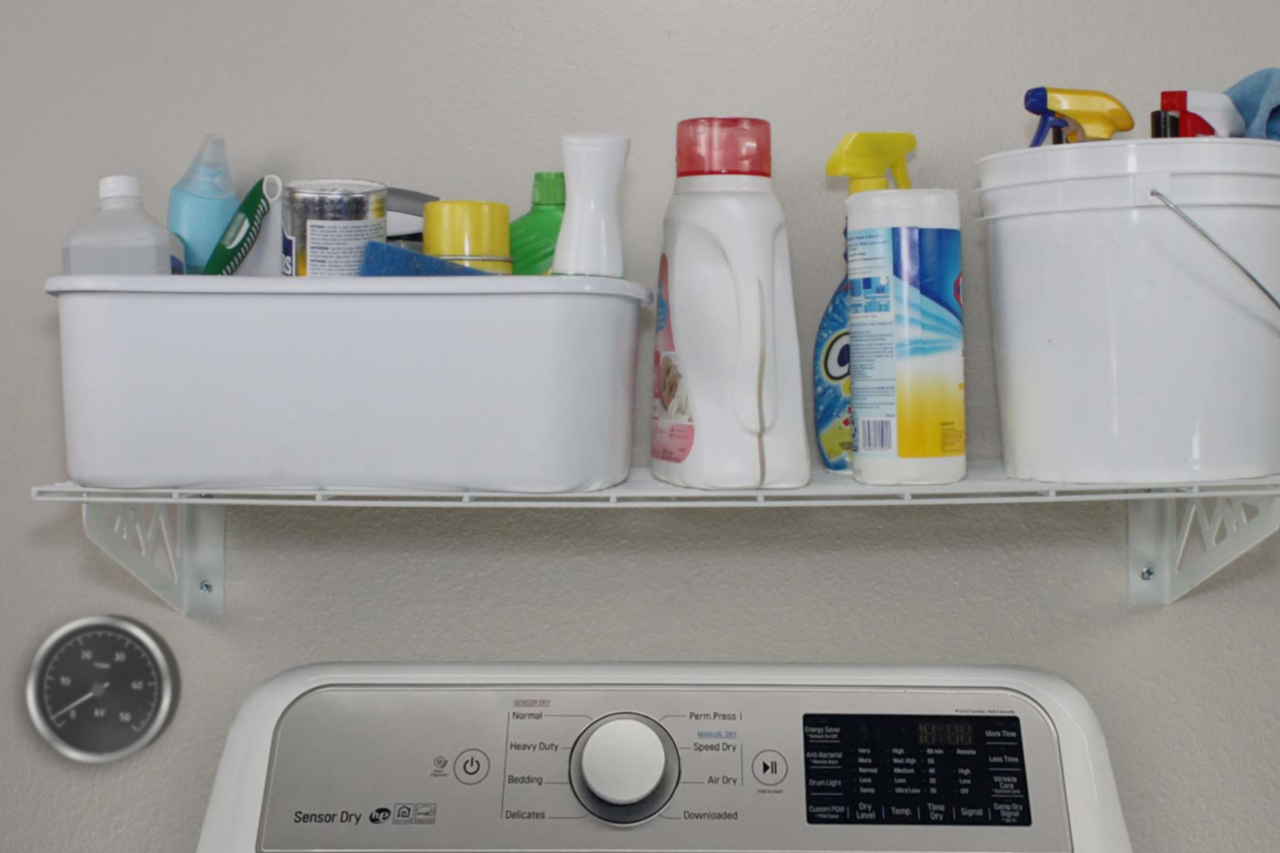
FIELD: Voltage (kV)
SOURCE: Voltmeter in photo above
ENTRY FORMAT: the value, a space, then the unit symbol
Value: 2 kV
